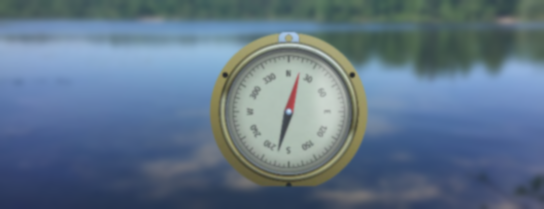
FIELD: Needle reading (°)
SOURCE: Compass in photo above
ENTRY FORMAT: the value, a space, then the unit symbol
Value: 15 °
